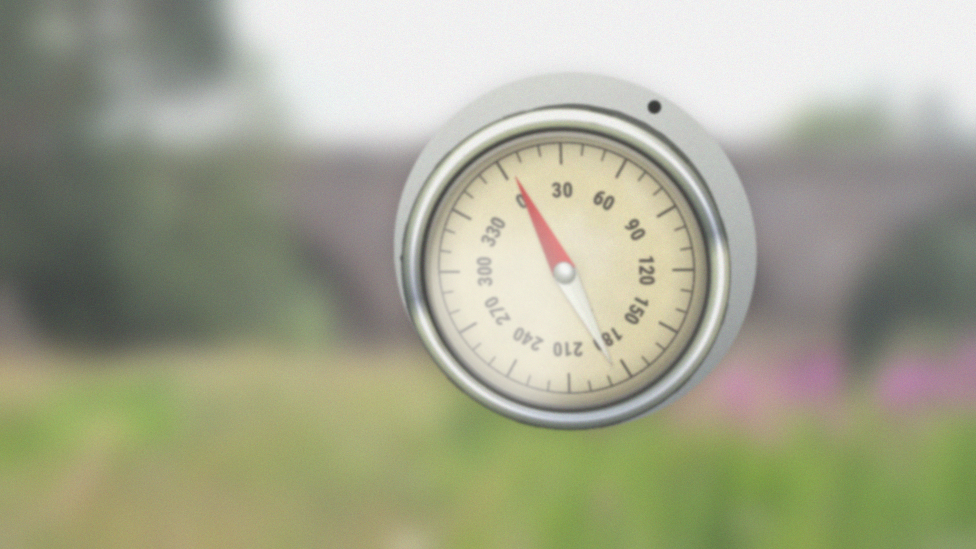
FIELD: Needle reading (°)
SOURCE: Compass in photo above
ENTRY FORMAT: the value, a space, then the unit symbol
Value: 5 °
